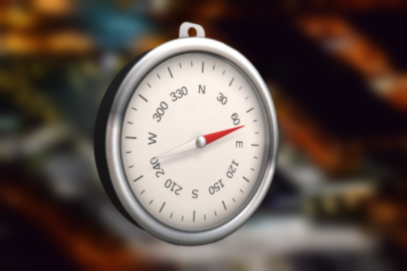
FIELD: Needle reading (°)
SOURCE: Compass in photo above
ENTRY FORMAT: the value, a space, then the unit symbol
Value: 70 °
